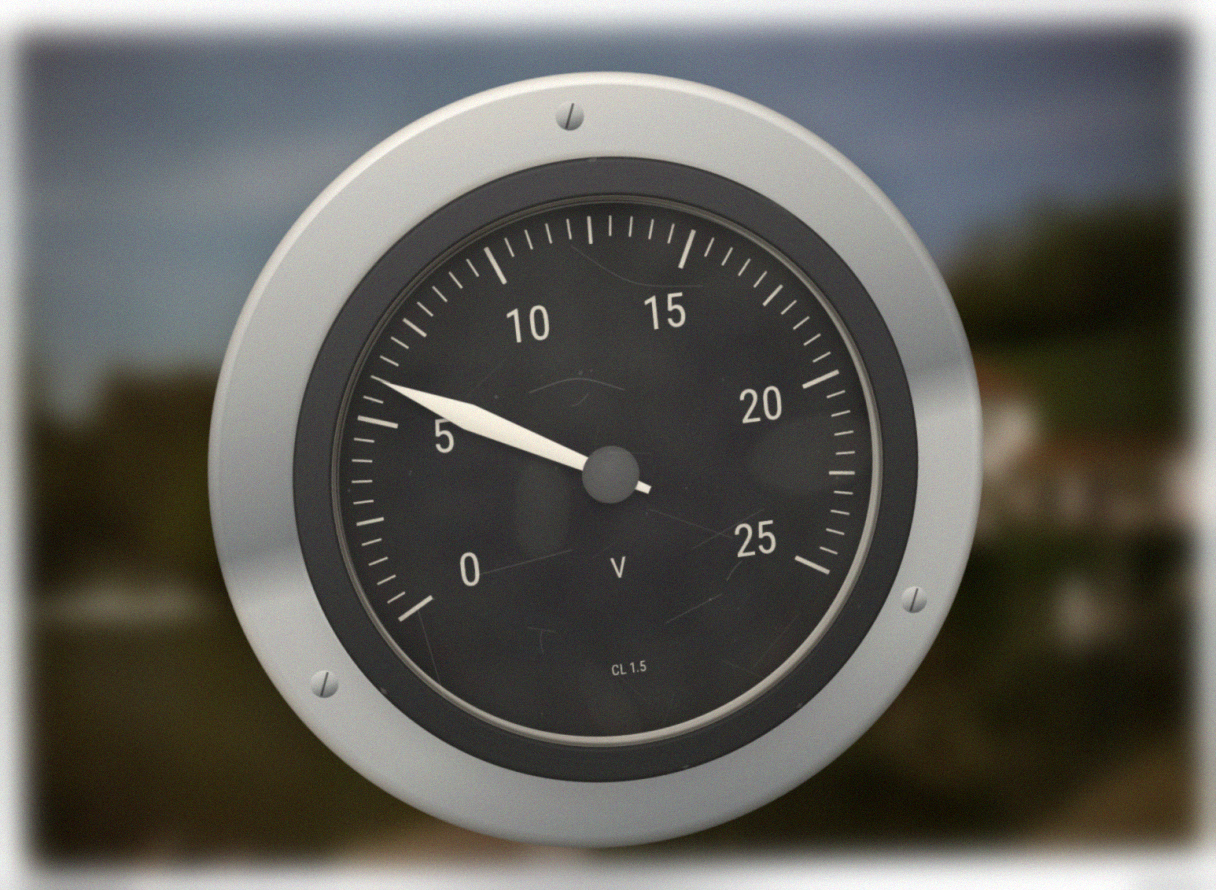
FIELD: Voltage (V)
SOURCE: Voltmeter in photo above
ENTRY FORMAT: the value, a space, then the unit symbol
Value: 6 V
